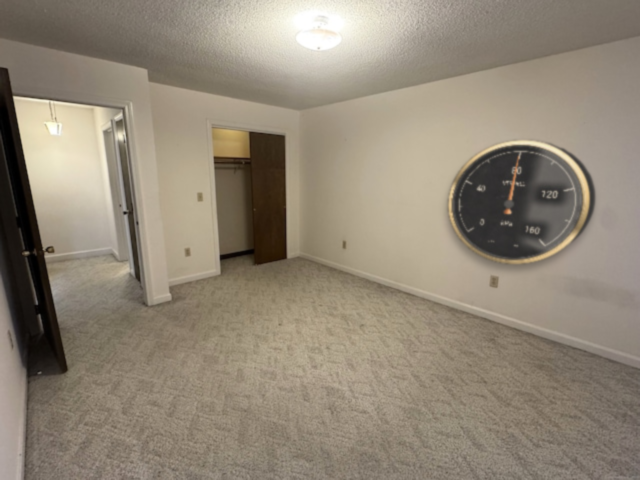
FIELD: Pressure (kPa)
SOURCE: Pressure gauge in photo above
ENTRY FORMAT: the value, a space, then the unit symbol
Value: 80 kPa
